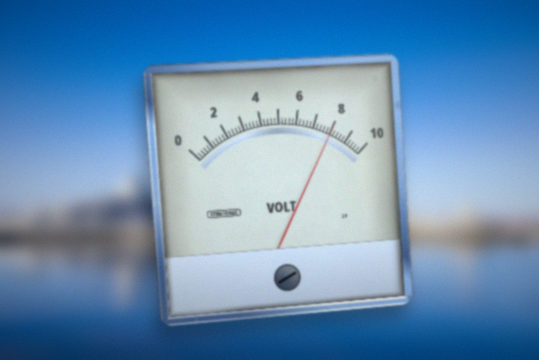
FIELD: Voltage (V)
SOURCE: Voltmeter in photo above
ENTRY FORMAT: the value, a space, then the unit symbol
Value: 8 V
